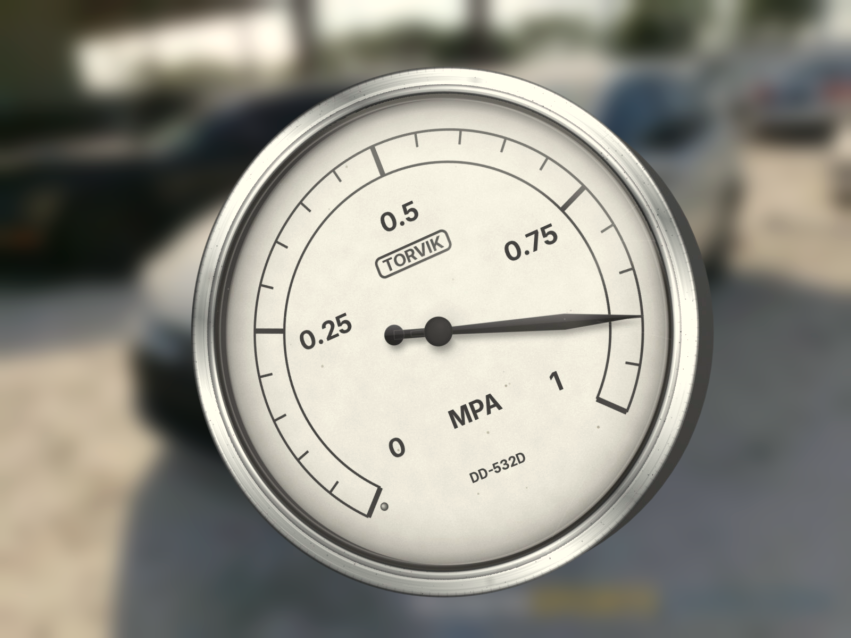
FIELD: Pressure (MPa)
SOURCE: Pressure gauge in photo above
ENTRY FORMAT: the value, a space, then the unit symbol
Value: 0.9 MPa
